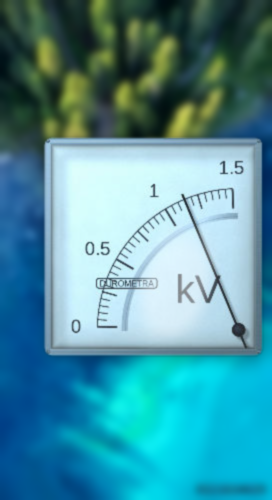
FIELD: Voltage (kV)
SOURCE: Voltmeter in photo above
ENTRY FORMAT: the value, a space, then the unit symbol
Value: 1.15 kV
